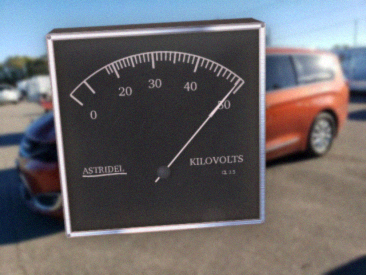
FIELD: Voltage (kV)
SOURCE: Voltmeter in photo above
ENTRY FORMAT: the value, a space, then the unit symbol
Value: 49 kV
